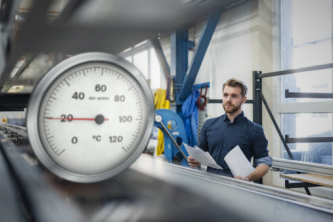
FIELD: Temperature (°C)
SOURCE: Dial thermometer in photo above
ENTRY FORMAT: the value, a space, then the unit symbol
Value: 20 °C
